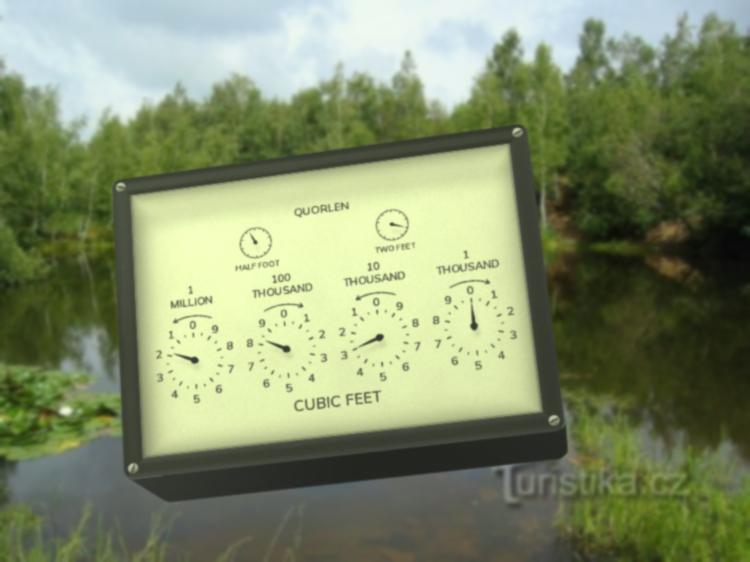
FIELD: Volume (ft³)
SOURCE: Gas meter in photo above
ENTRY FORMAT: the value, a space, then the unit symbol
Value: 183000 ft³
